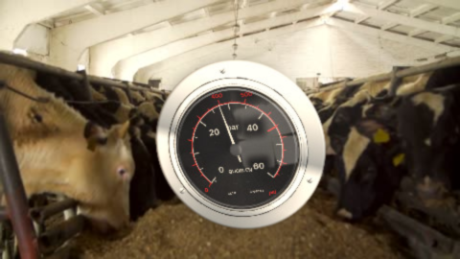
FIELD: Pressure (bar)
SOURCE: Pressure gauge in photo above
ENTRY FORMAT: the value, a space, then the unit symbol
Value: 27.5 bar
